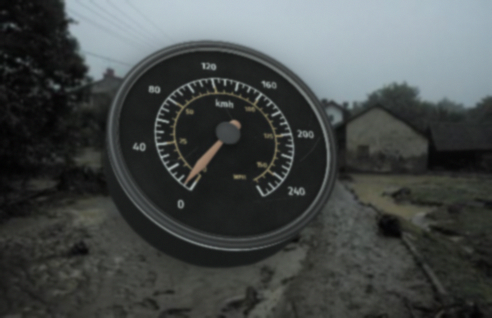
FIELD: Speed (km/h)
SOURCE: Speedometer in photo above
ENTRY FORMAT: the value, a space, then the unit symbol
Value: 5 km/h
